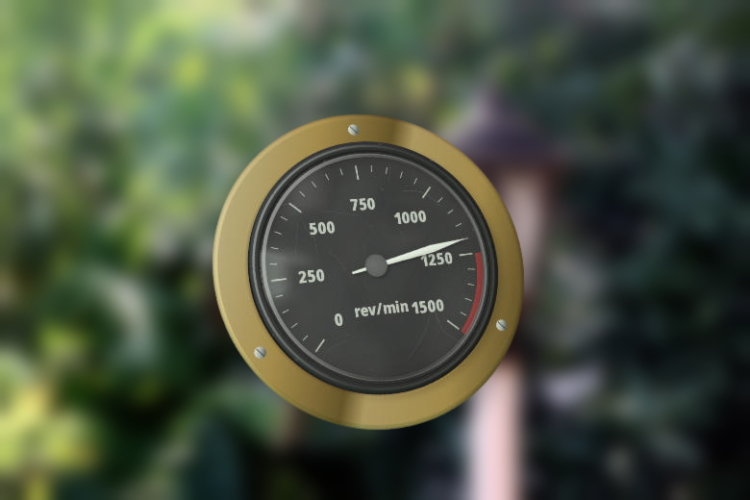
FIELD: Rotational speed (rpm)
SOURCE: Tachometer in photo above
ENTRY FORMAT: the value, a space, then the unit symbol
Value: 1200 rpm
